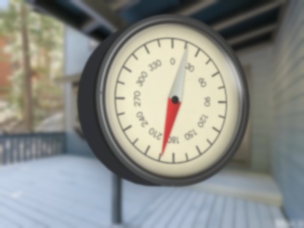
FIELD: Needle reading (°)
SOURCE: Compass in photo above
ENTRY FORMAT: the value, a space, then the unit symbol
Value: 195 °
